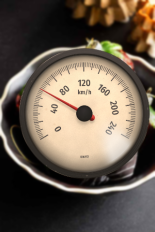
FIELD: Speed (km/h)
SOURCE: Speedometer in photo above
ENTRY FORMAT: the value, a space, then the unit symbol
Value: 60 km/h
